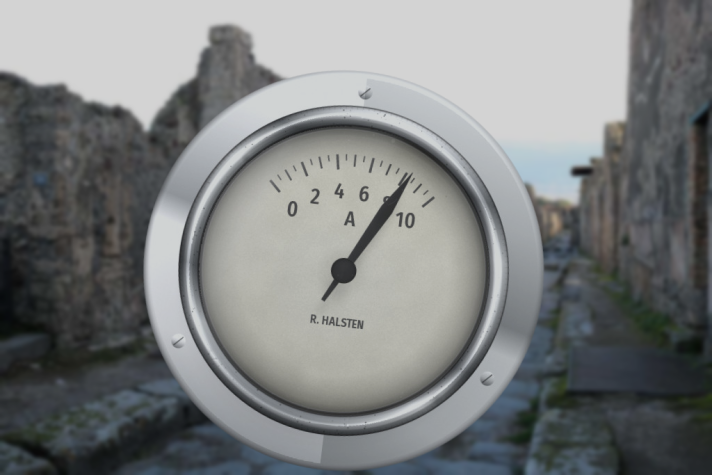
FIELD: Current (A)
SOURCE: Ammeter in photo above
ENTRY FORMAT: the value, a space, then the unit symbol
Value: 8.25 A
